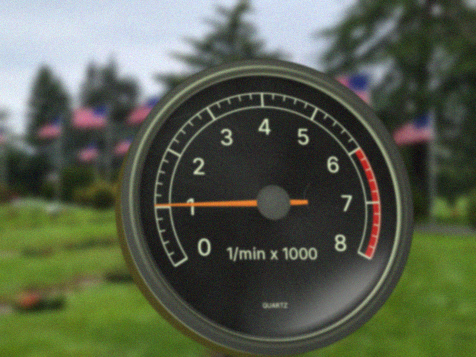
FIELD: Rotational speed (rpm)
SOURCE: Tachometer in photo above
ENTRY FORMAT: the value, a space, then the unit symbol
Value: 1000 rpm
